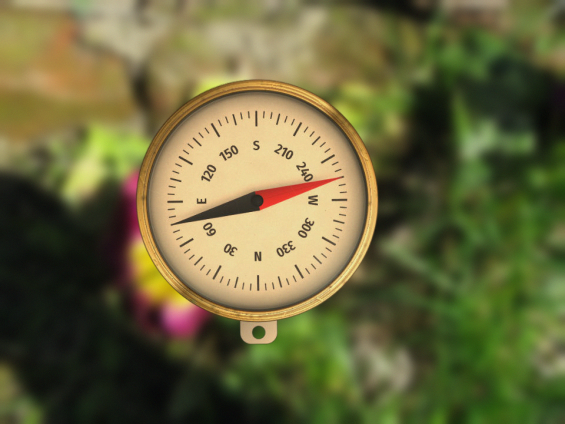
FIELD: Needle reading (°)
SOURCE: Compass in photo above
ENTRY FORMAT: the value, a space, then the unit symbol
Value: 255 °
